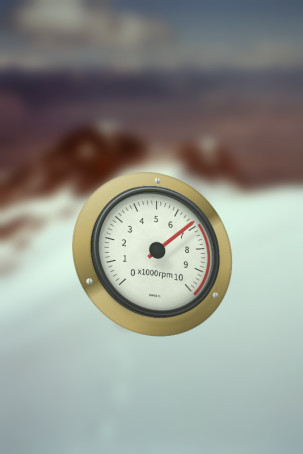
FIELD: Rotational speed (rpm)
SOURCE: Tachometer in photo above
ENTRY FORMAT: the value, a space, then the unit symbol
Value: 6800 rpm
